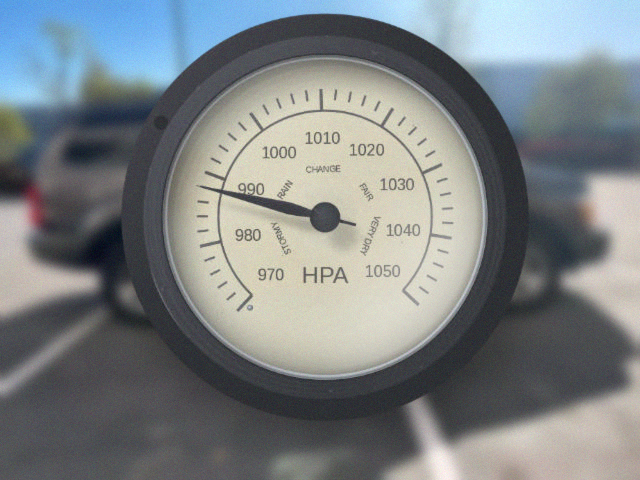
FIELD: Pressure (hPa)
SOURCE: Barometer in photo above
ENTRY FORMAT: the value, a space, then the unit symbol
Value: 988 hPa
